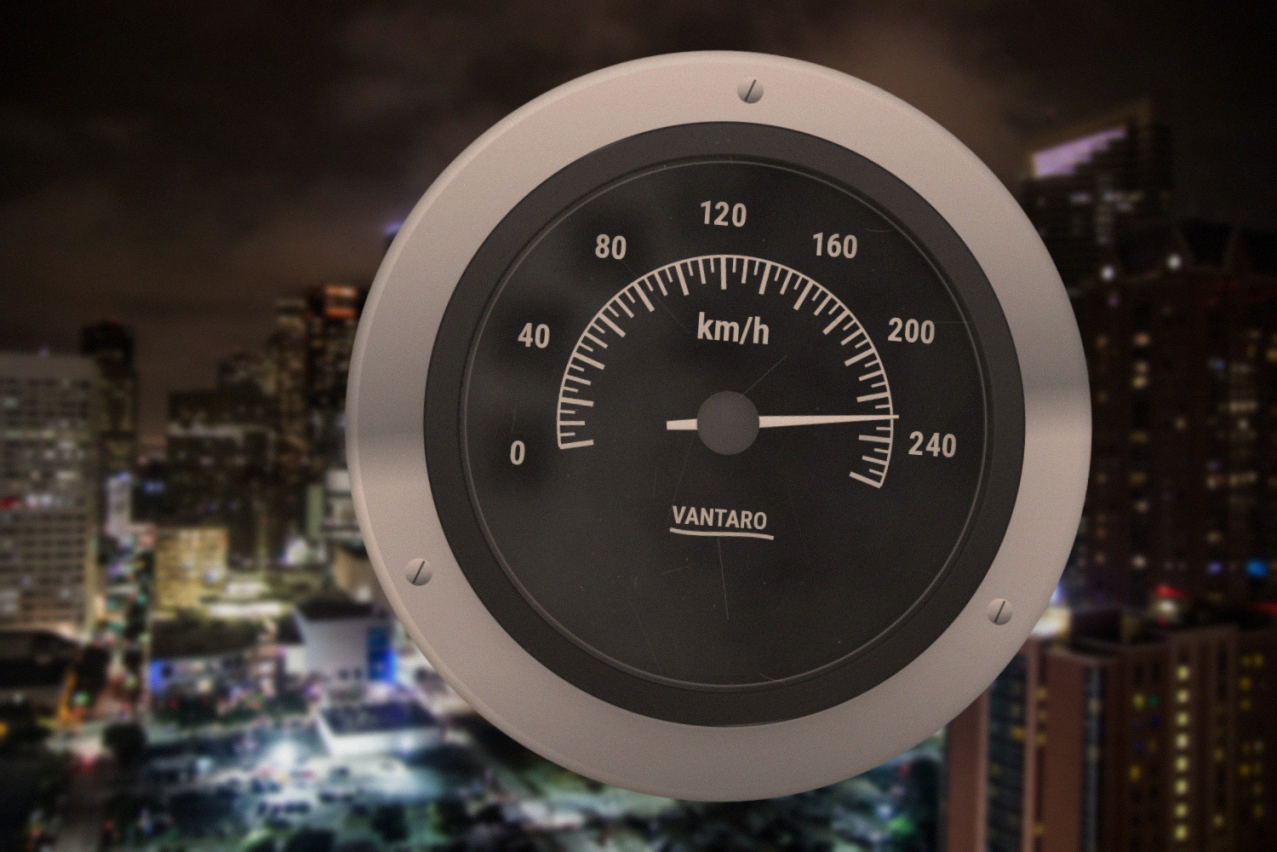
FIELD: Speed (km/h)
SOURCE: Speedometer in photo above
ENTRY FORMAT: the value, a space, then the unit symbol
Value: 230 km/h
